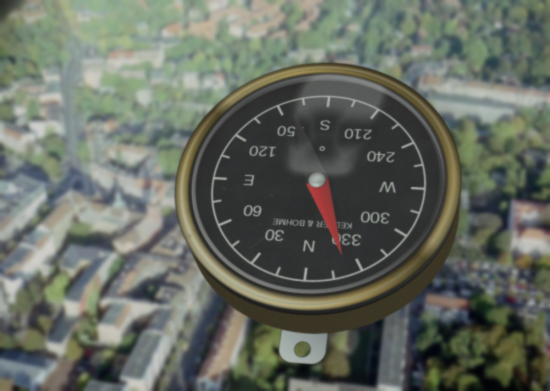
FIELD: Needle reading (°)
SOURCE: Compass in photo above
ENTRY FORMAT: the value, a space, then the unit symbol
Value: 337.5 °
